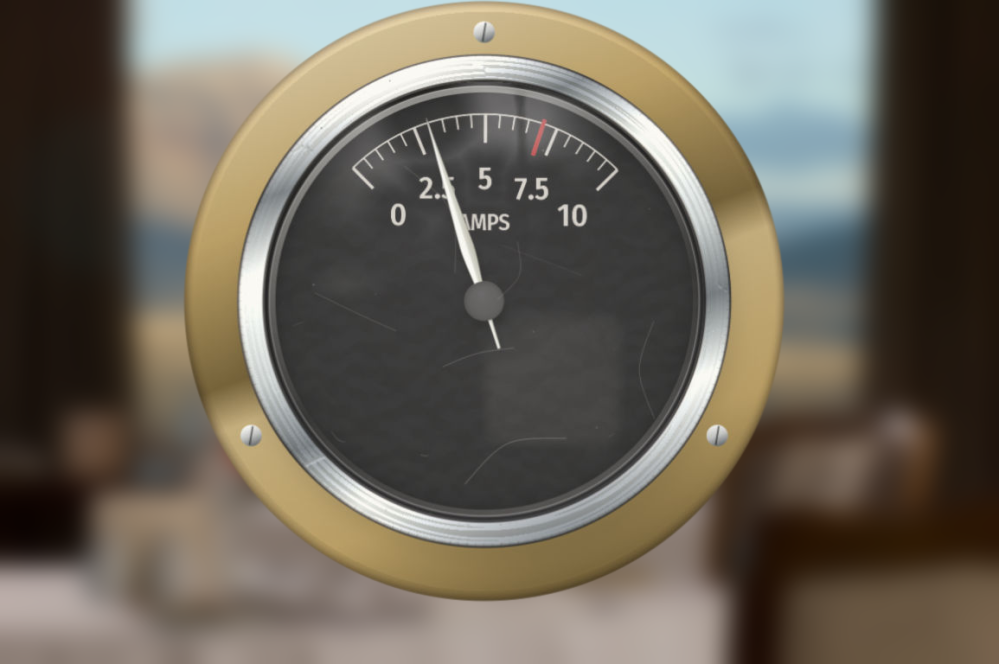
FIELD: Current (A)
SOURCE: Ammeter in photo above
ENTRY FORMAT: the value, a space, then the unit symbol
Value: 3 A
